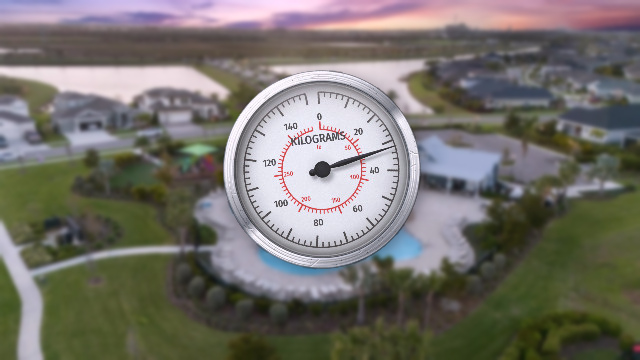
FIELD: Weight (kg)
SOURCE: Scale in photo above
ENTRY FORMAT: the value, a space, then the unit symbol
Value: 32 kg
